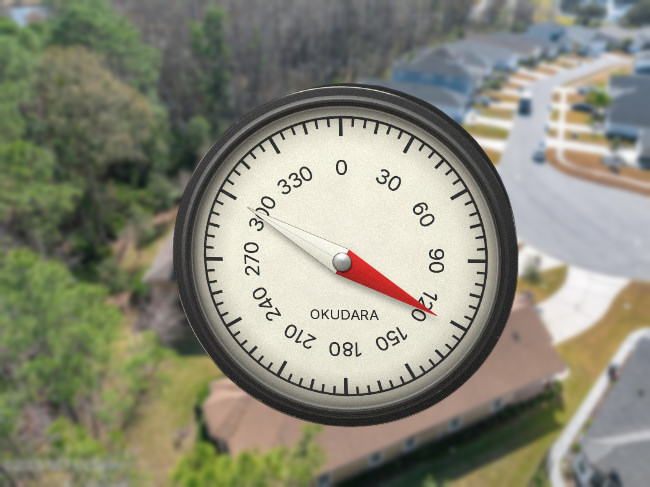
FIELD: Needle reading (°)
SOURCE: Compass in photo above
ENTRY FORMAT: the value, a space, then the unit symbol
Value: 120 °
